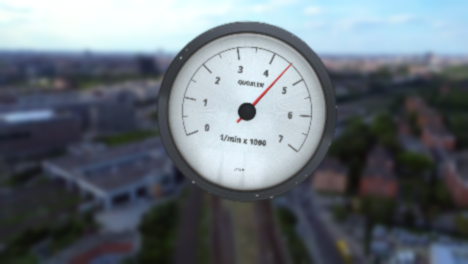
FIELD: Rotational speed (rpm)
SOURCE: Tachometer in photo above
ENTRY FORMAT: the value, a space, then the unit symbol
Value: 4500 rpm
